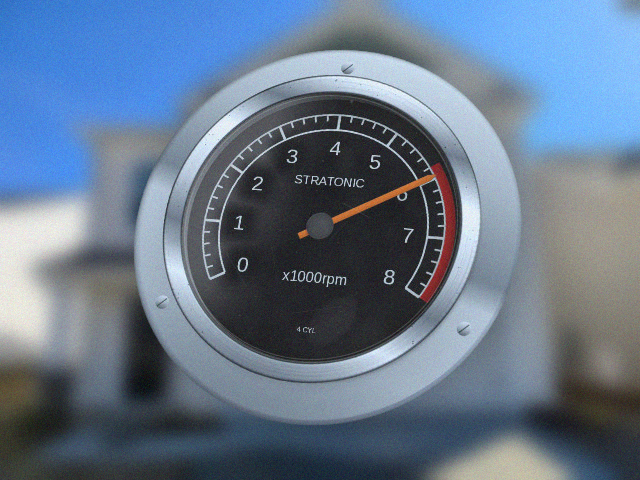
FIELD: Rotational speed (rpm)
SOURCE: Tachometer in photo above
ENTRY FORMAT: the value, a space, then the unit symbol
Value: 6000 rpm
